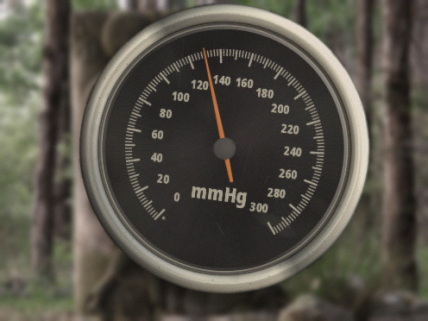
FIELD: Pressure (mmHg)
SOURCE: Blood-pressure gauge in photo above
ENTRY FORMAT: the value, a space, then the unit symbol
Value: 130 mmHg
